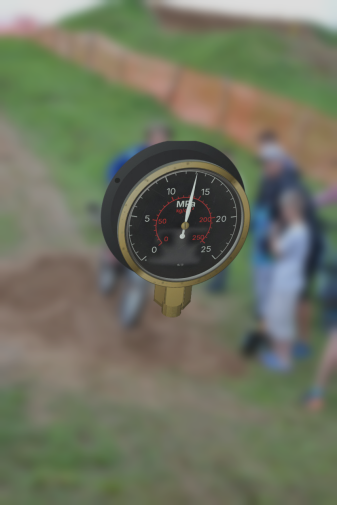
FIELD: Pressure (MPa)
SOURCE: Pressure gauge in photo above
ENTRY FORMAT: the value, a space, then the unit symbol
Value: 13 MPa
